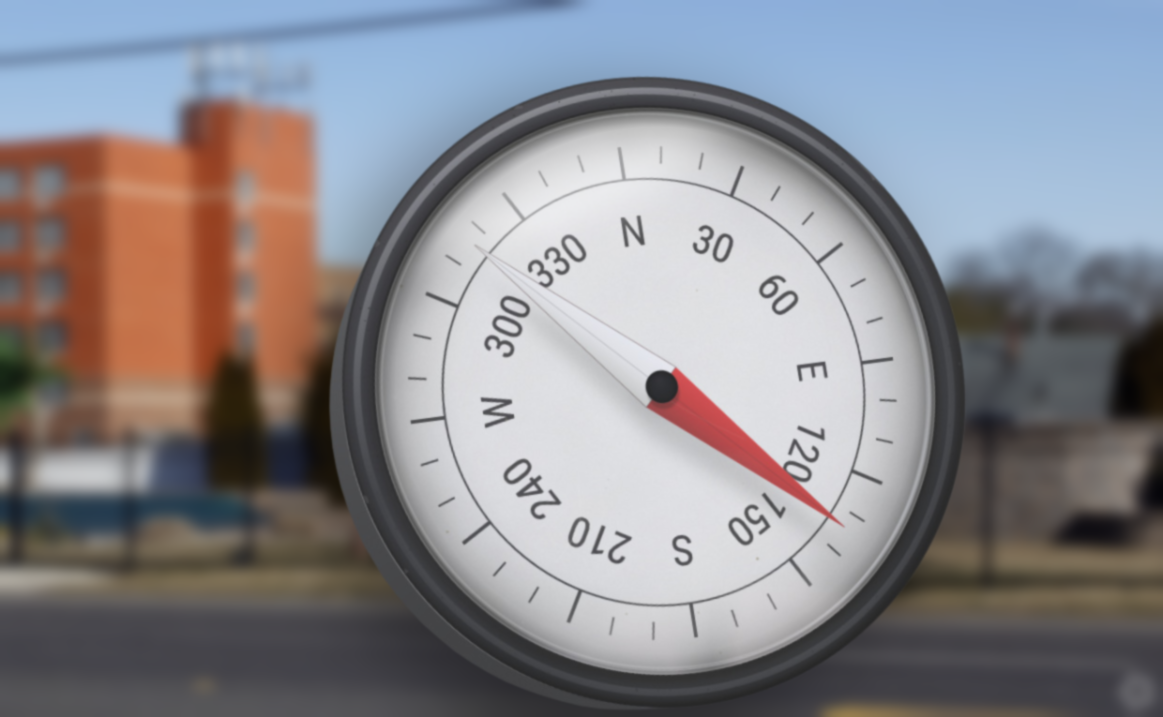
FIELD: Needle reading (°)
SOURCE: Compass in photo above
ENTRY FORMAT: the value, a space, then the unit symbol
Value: 135 °
